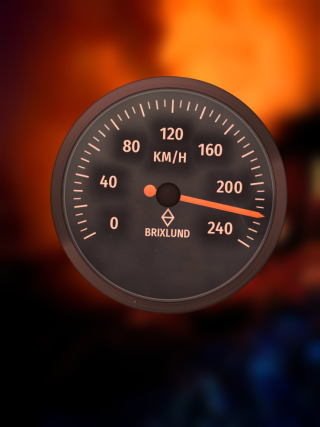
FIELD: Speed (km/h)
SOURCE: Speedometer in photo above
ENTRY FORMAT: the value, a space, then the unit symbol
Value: 220 km/h
